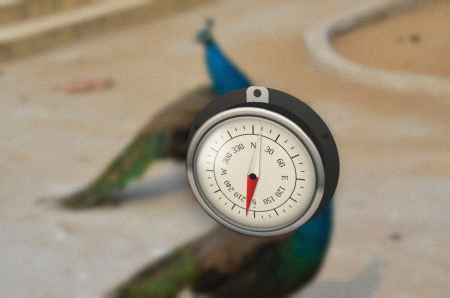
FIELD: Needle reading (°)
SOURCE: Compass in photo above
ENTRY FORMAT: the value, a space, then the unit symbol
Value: 190 °
